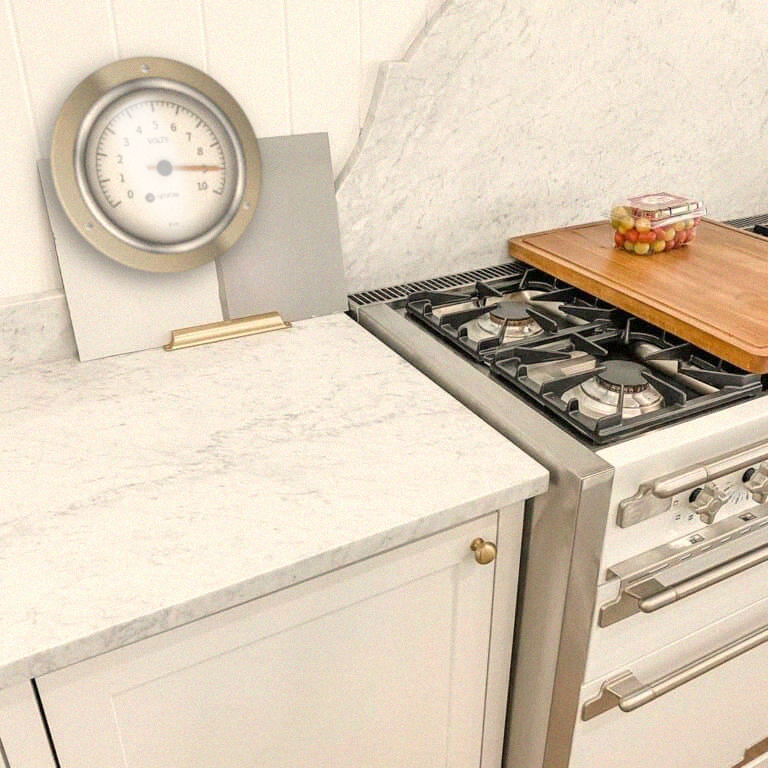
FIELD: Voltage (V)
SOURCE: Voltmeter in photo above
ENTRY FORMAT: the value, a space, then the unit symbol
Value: 9 V
